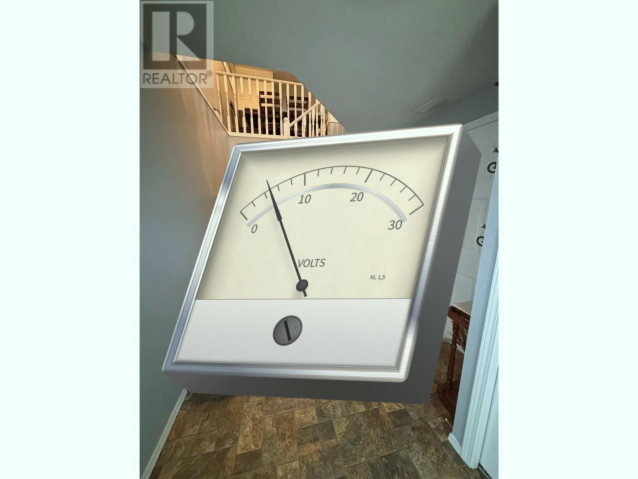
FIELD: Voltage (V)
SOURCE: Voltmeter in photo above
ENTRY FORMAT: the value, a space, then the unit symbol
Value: 5 V
